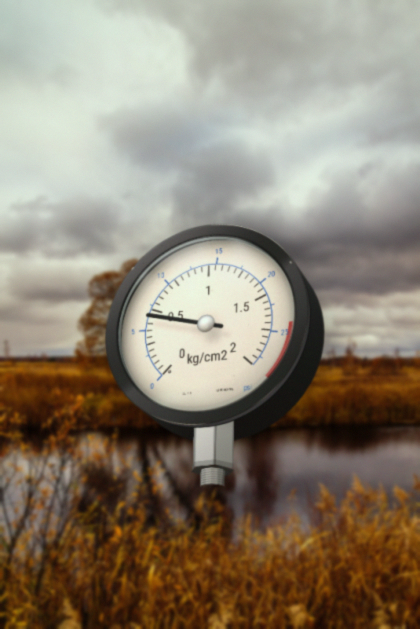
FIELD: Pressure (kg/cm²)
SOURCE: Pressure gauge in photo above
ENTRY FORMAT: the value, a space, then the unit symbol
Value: 0.45 kg/cm²
